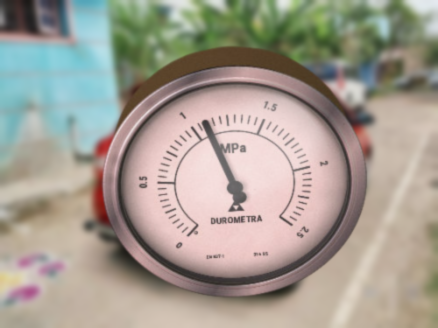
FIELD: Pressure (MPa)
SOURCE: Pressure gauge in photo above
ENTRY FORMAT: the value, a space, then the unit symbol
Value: 1.1 MPa
